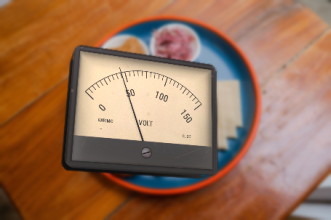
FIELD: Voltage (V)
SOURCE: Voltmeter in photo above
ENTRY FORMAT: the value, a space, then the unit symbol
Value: 45 V
